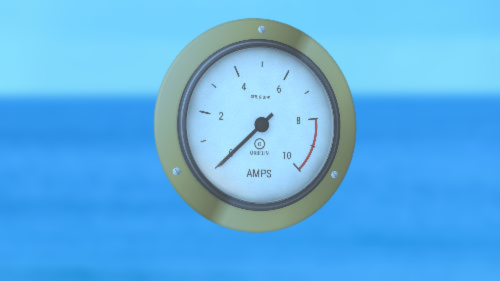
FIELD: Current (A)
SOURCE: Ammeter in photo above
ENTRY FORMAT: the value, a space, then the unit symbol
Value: 0 A
